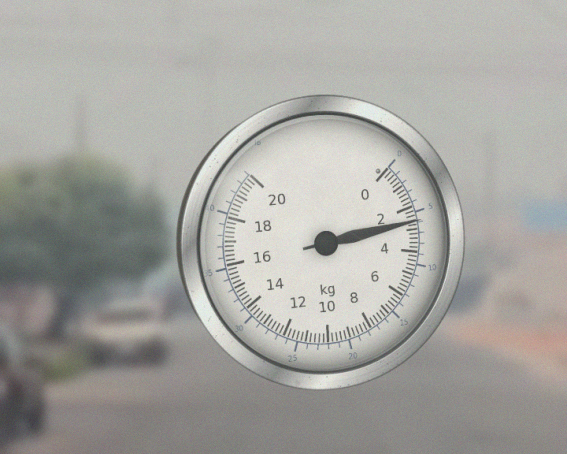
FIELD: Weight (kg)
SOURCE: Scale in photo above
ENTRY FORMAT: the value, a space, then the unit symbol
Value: 2.6 kg
